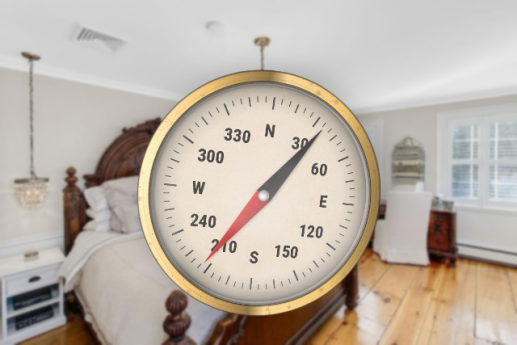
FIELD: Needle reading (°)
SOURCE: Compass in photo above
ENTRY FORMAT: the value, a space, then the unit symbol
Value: 215 °
